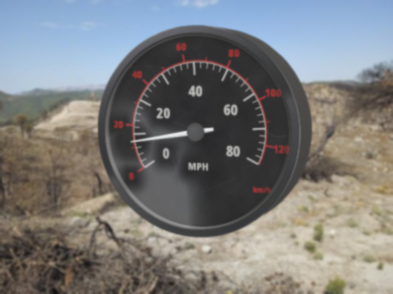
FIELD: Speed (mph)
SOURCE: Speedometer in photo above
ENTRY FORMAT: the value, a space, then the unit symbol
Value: 8 mph
